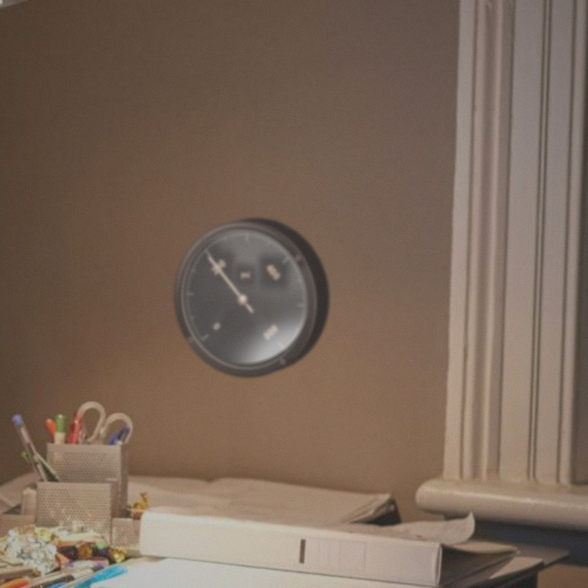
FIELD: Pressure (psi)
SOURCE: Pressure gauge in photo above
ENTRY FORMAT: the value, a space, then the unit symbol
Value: 200 psi
